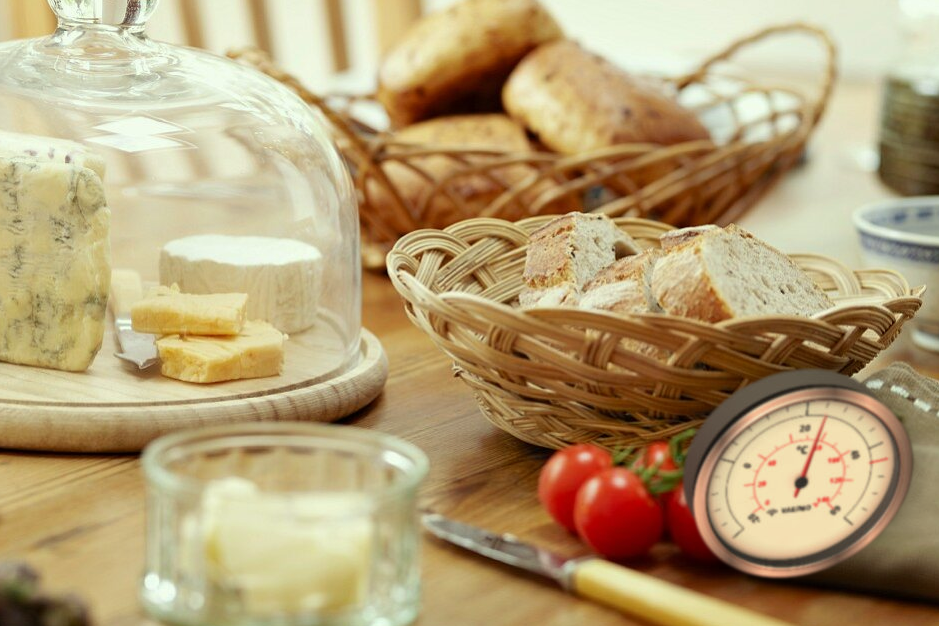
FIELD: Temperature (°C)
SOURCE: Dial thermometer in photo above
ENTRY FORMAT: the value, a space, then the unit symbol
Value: 24 °C
